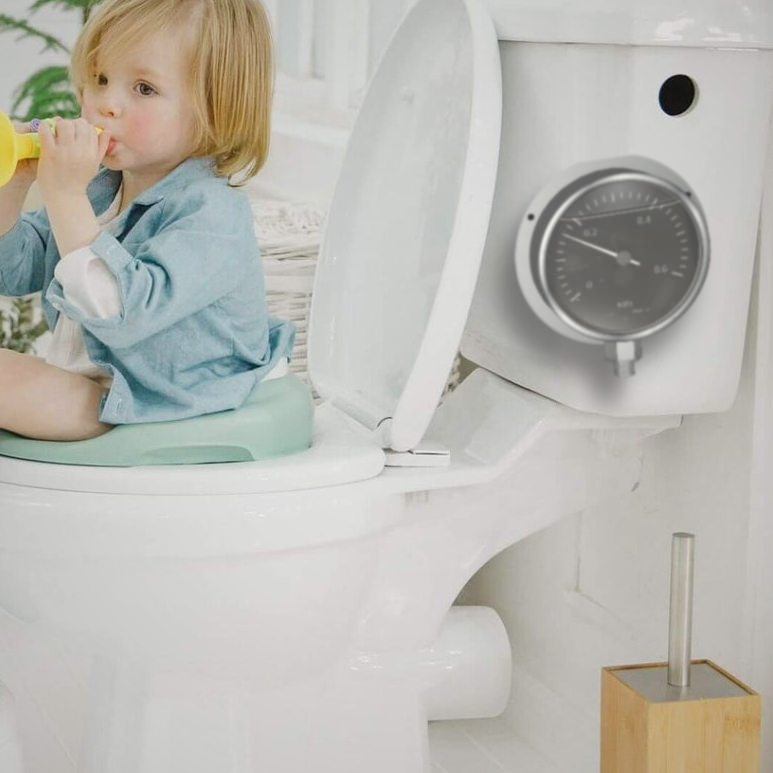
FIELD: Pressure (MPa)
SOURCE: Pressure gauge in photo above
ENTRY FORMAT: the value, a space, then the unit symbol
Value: 0.16 MPa
